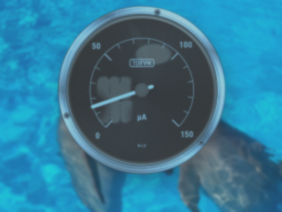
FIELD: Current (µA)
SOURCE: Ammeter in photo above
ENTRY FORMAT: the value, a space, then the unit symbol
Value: 15 µA
